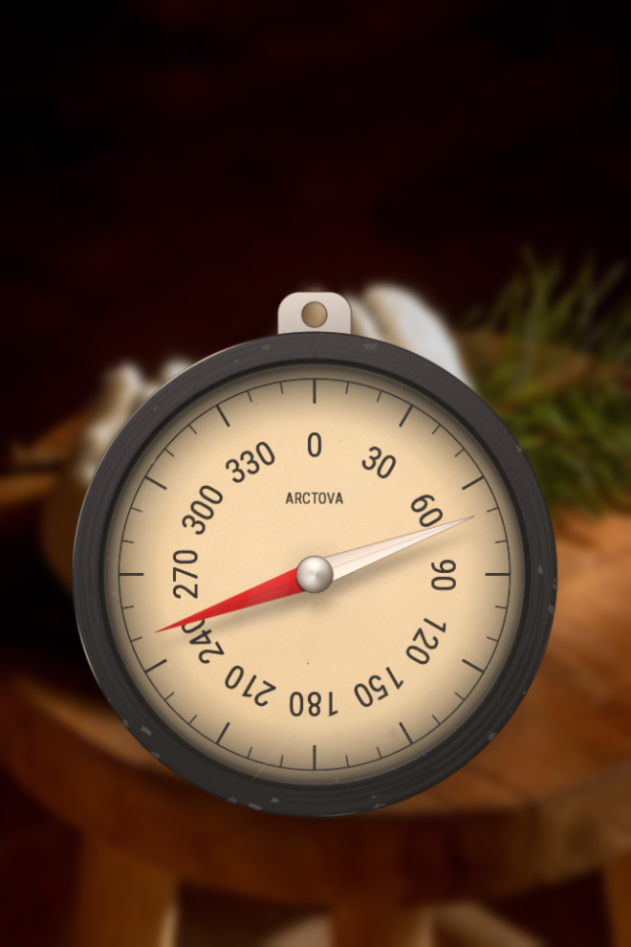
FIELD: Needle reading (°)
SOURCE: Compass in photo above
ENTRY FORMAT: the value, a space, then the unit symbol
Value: 250 °
